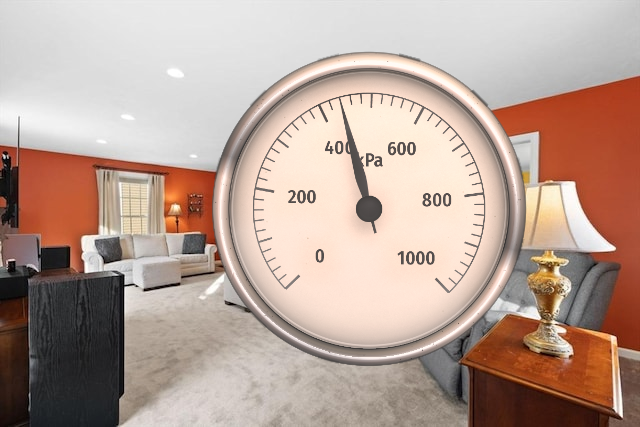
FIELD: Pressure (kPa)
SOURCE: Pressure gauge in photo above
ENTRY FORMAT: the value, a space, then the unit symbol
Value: 440 kPa
